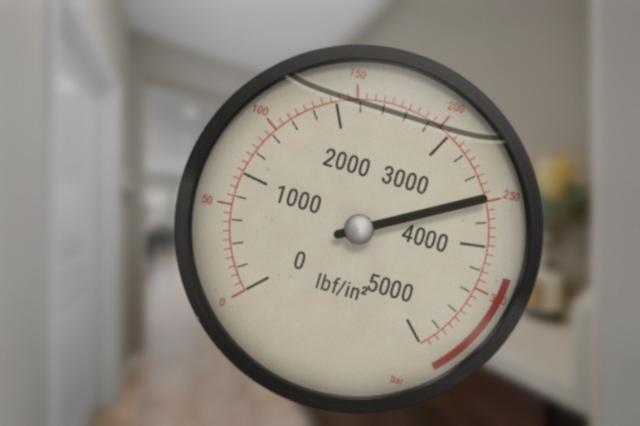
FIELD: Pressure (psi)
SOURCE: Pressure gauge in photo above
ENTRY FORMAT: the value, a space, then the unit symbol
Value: 3600 psi
